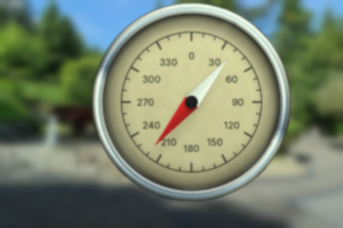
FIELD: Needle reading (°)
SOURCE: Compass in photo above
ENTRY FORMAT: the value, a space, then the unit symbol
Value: 220 °
